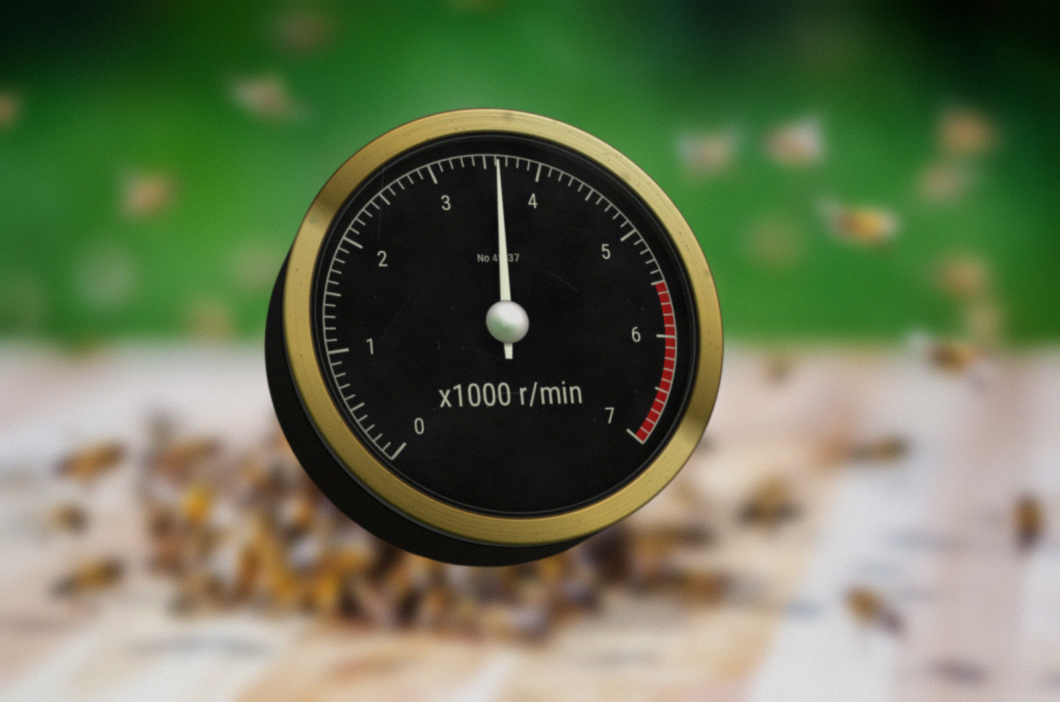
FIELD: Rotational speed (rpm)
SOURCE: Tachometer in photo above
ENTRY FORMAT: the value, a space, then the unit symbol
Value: 3600 rpm
